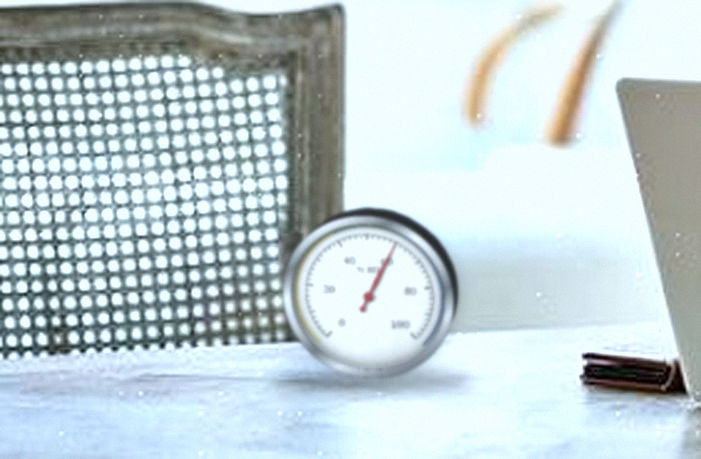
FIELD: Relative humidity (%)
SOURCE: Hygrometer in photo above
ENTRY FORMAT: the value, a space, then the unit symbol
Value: 60 %
